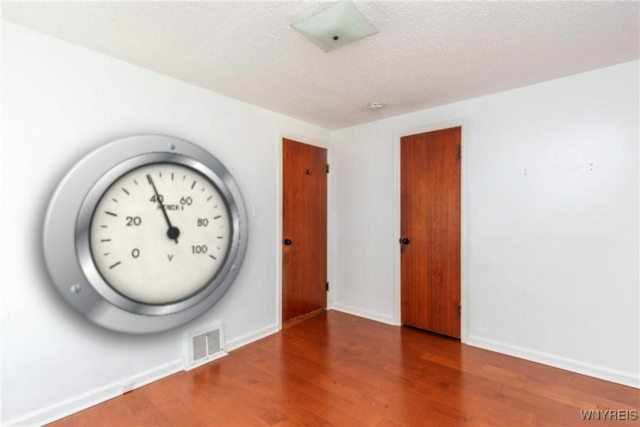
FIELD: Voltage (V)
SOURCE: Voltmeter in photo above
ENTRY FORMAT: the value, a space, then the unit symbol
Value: 40 V
